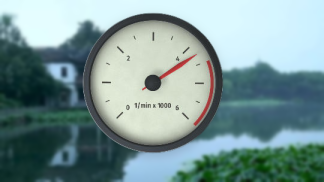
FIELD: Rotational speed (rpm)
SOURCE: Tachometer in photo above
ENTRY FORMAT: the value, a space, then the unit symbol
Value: 4250 rpm
